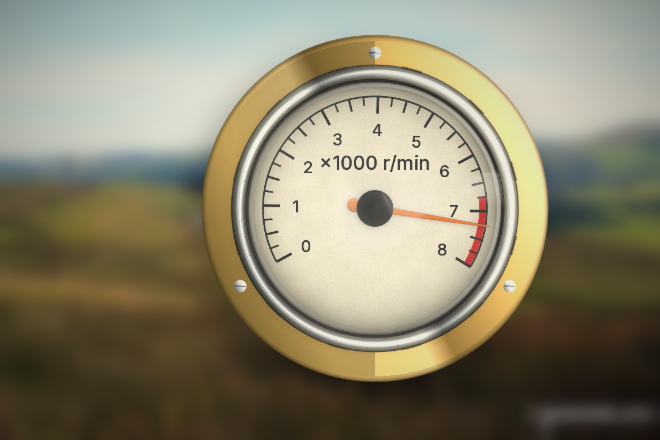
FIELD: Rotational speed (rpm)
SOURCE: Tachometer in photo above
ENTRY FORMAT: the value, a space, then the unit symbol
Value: 7250 rpm
